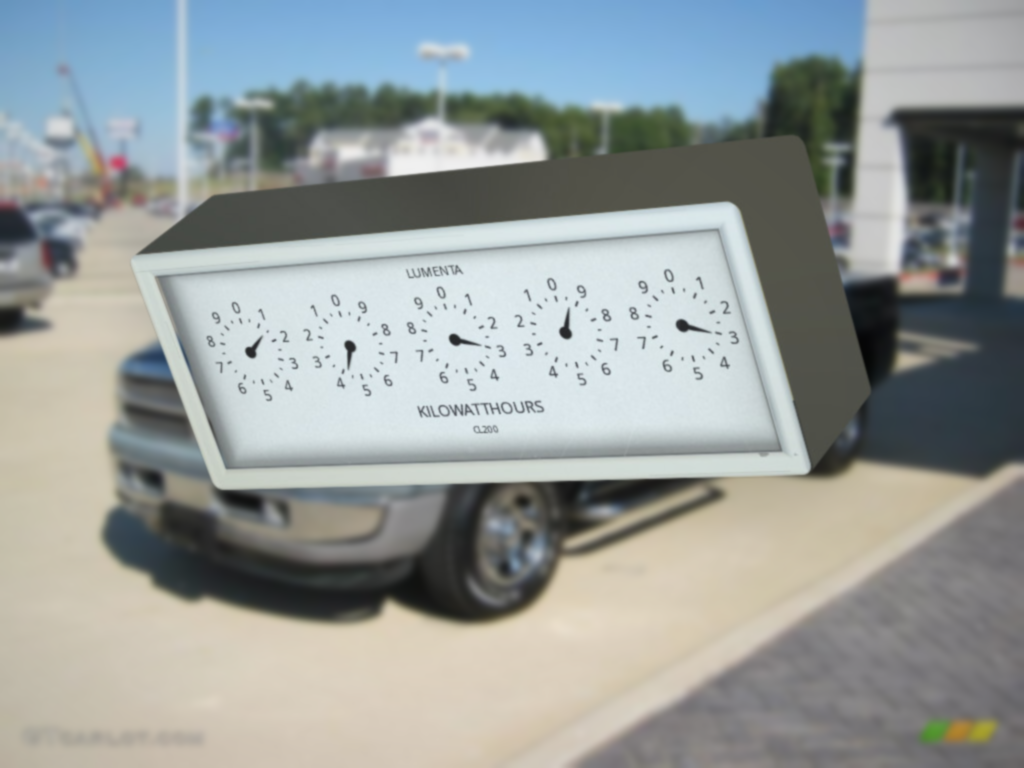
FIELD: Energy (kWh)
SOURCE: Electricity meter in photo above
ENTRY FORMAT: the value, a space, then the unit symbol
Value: 14293 kWh
